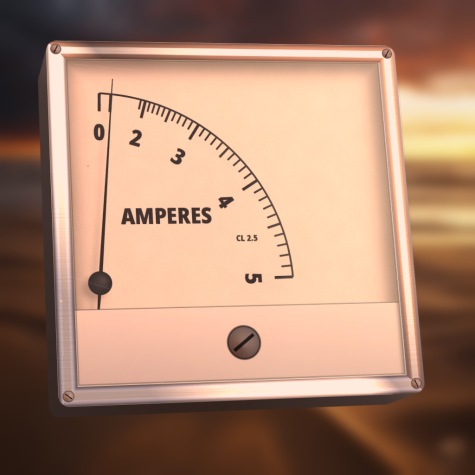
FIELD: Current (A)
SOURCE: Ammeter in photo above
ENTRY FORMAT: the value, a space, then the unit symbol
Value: 1 A
